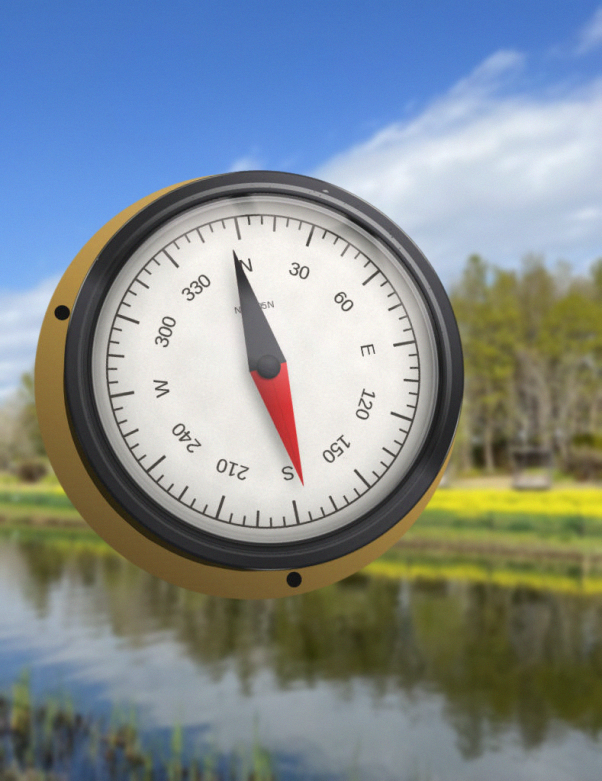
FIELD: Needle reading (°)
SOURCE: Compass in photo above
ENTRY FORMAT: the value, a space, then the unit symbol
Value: 175 °
